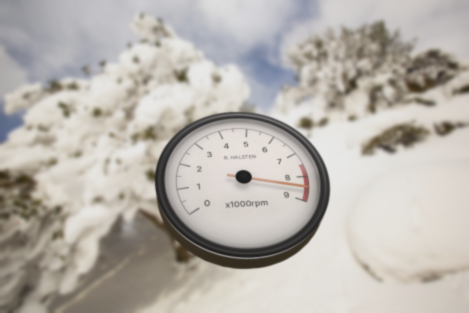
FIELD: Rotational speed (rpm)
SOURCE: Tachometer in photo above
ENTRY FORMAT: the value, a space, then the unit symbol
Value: 8500 rpm
